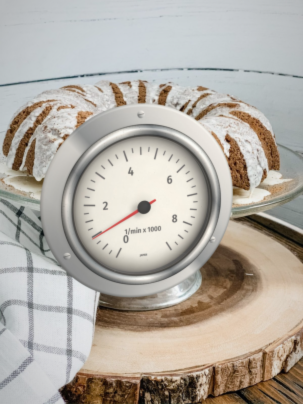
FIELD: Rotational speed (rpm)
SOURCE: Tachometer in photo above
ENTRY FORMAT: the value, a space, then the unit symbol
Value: 1000 rpm
